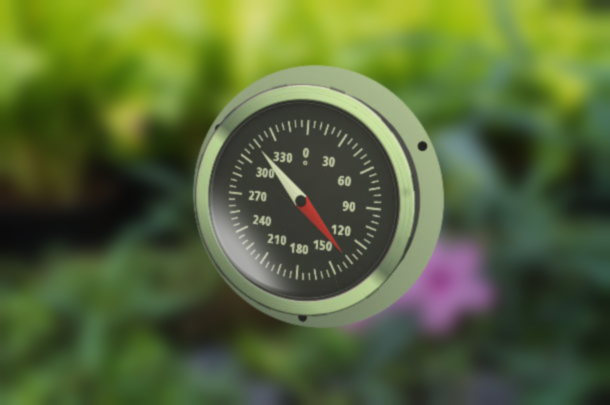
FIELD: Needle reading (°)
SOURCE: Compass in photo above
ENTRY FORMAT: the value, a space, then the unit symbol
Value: 135 °
